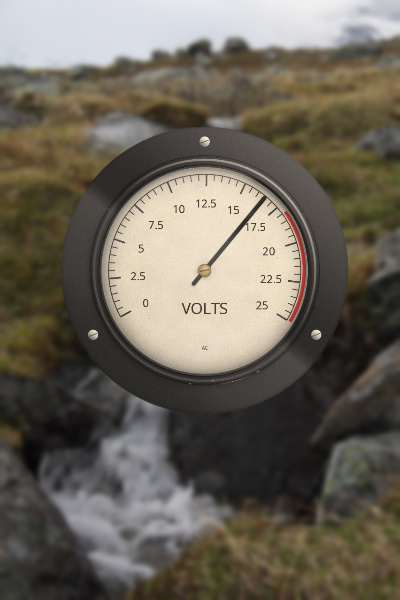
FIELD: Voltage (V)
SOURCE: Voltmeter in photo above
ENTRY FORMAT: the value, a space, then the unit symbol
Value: 16.5 V
